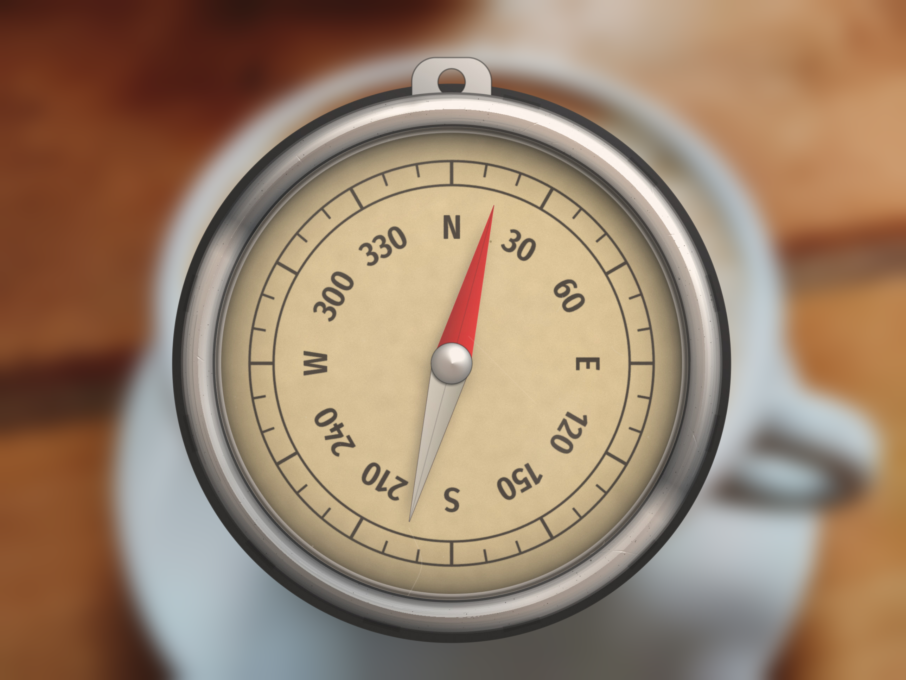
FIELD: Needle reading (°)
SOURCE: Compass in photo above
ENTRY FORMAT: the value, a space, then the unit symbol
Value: 15 °
